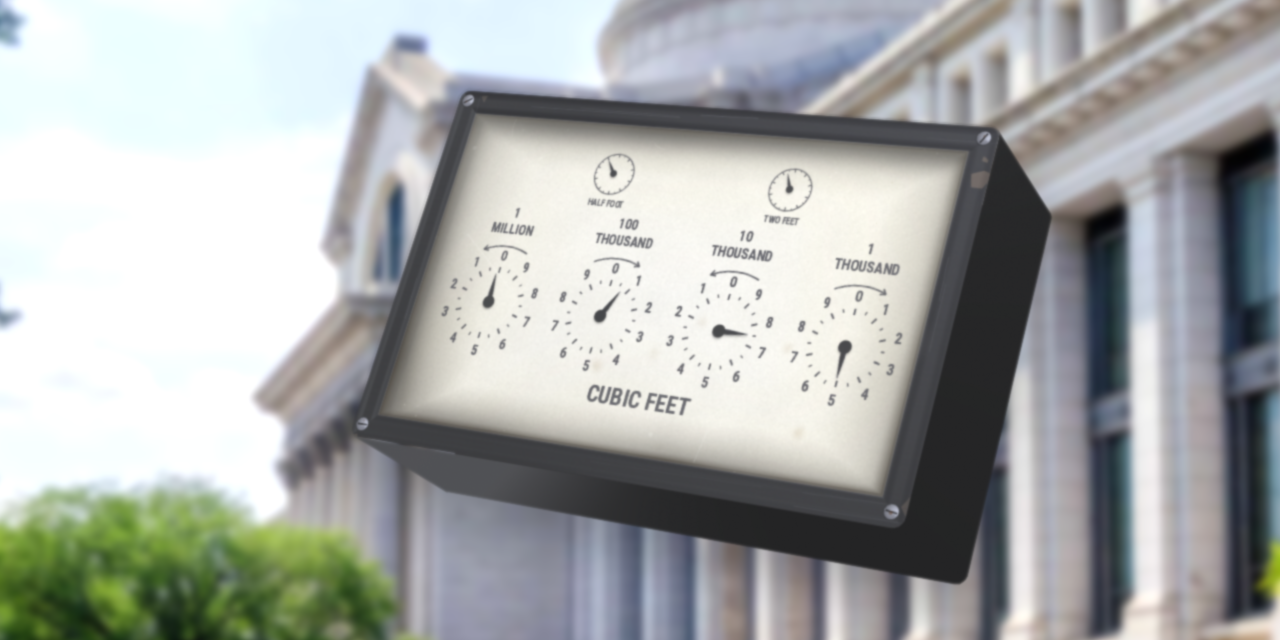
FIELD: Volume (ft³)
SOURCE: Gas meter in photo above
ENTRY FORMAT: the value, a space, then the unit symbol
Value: 7500 ft³
